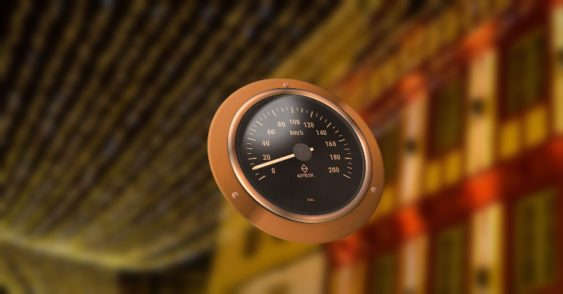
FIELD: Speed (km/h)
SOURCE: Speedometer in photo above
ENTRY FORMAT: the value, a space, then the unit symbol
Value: 10 km/h
